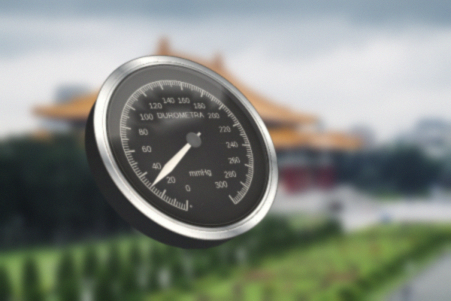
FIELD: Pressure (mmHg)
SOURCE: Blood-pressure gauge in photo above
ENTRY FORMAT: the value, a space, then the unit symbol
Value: 30 mmHg
